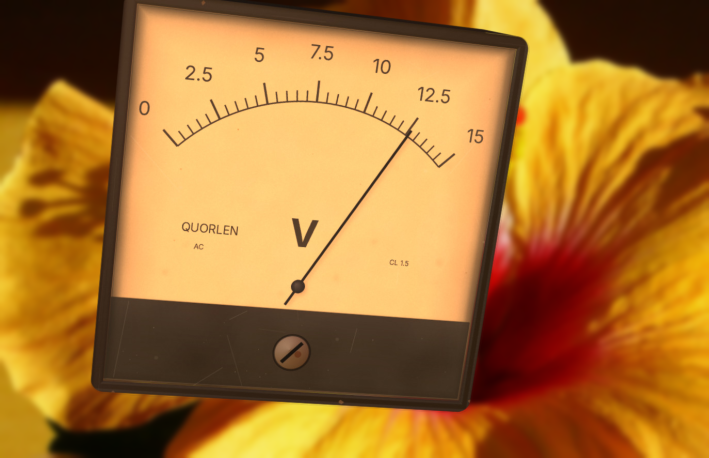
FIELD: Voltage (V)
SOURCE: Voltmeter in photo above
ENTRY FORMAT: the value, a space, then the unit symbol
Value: 12.5 V
